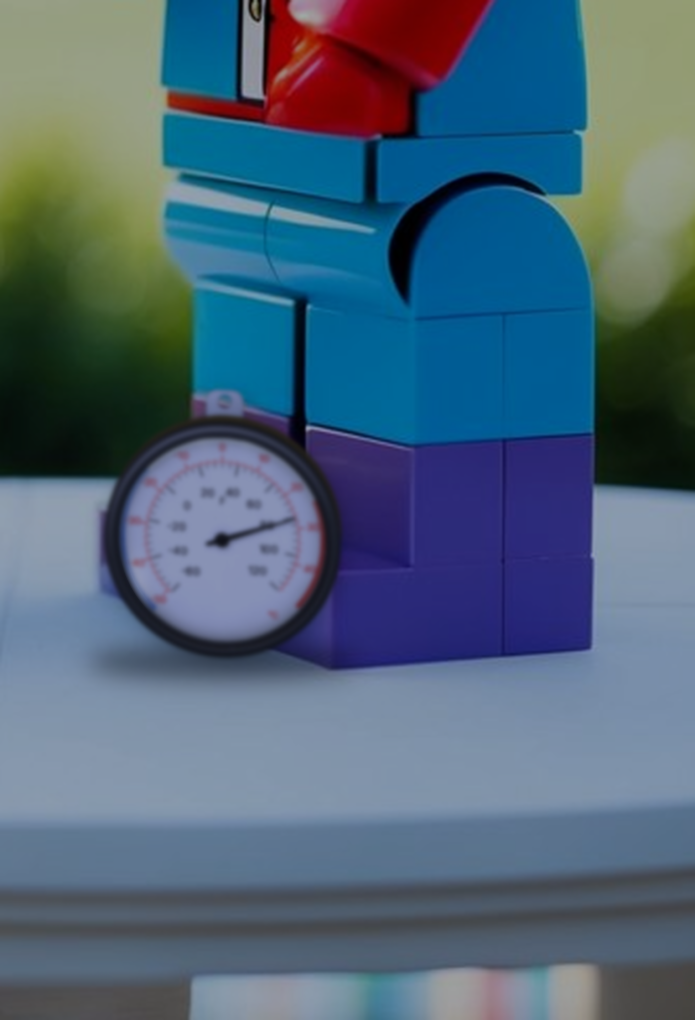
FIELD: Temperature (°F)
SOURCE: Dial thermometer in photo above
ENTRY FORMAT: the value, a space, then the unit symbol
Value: 80 °F
